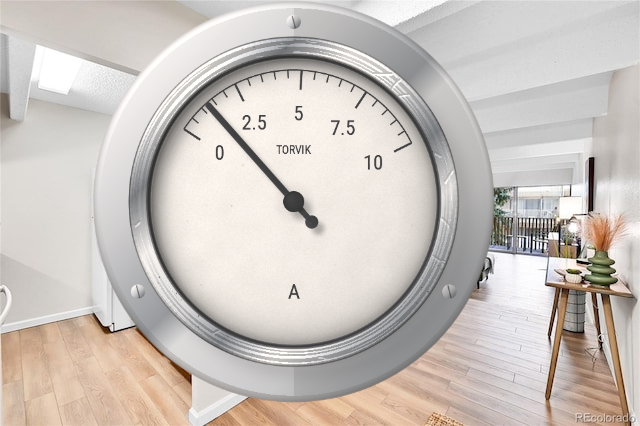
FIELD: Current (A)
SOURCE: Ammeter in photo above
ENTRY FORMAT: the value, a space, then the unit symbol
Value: 1.25 A
